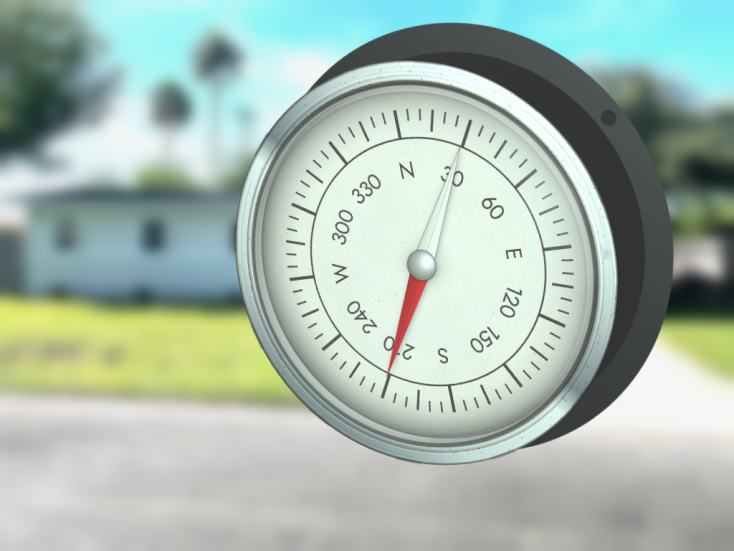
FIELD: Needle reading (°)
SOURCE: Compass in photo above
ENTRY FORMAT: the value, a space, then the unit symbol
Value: 210 °
